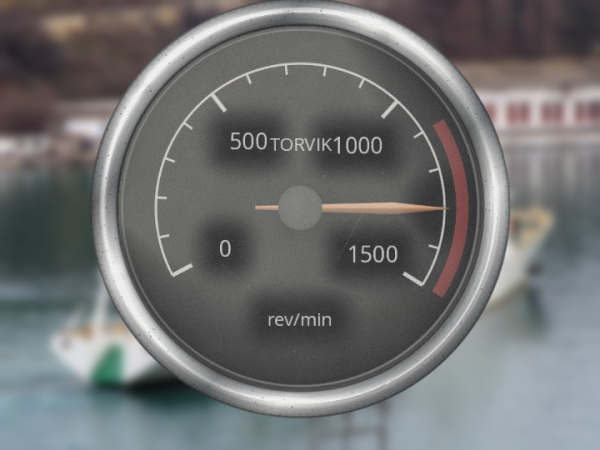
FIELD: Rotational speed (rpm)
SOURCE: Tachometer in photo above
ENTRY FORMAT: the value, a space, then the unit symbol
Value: 1300 rpm
